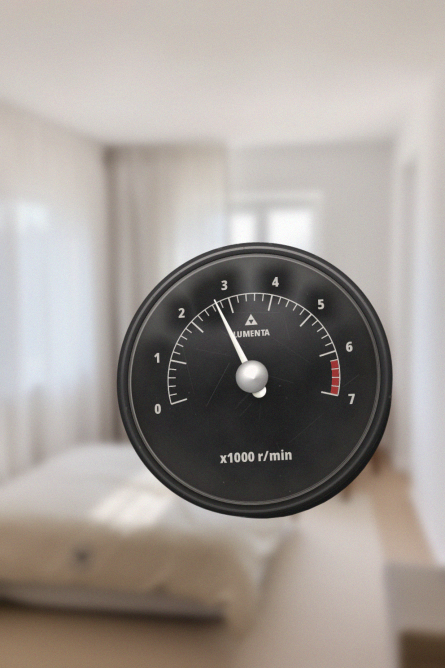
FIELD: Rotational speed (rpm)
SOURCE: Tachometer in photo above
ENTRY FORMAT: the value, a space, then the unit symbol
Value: 2700 rpm
